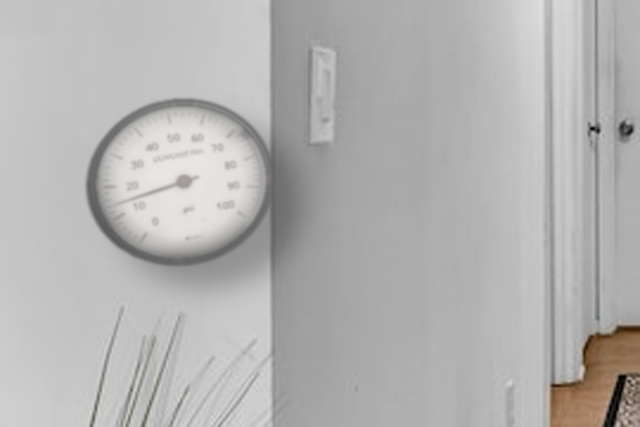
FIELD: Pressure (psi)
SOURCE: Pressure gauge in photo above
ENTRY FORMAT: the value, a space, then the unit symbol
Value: 14 psi
